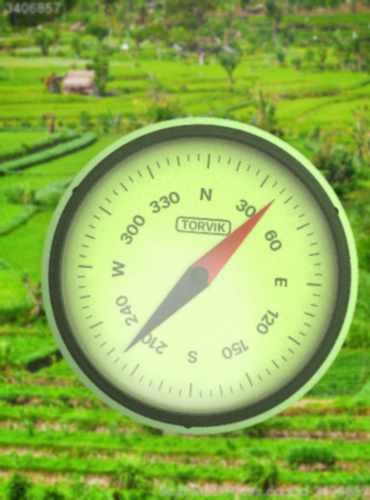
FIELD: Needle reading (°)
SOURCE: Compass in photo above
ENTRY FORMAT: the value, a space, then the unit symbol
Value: 40 °
